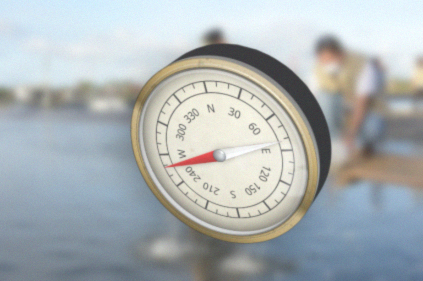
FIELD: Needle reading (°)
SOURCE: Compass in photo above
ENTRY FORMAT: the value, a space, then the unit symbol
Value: 260 °
